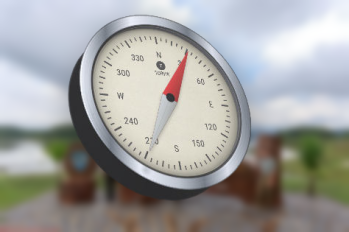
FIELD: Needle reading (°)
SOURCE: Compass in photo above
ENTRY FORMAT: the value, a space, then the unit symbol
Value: 30 °
